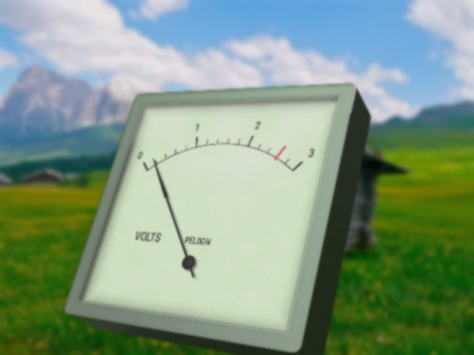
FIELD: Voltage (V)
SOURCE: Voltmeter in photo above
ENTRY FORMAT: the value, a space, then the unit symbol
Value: 0.2 V
